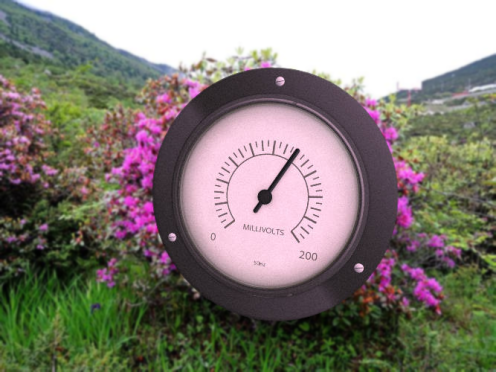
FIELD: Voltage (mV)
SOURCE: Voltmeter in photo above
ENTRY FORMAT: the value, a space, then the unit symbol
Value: 120 mV
